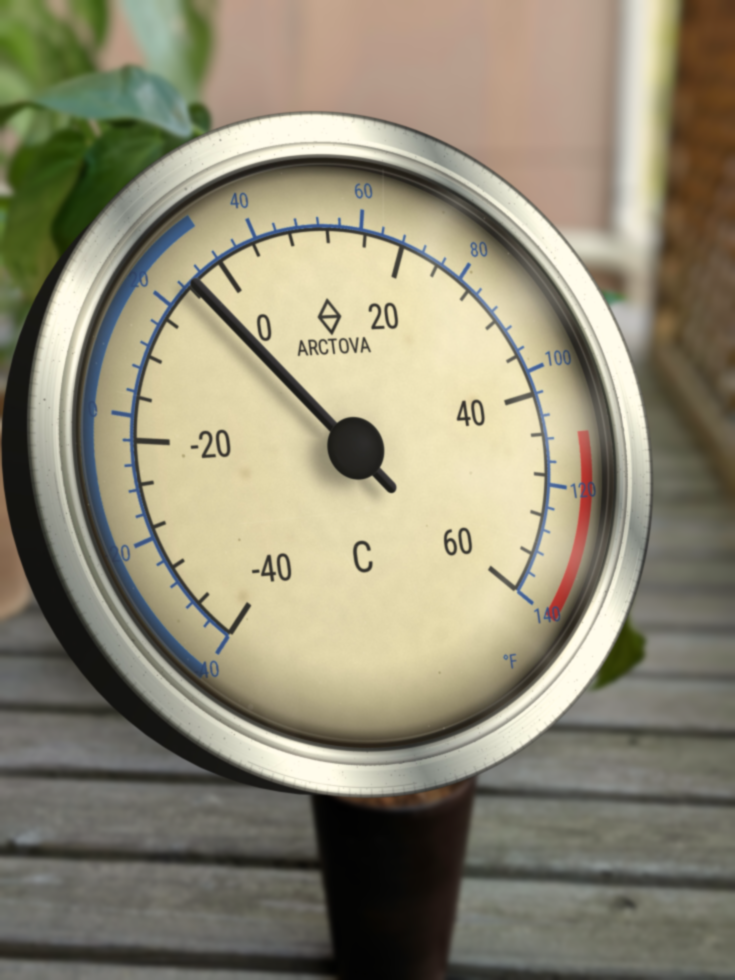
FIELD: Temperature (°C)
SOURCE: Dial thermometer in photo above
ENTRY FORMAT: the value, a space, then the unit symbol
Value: -4 °C
